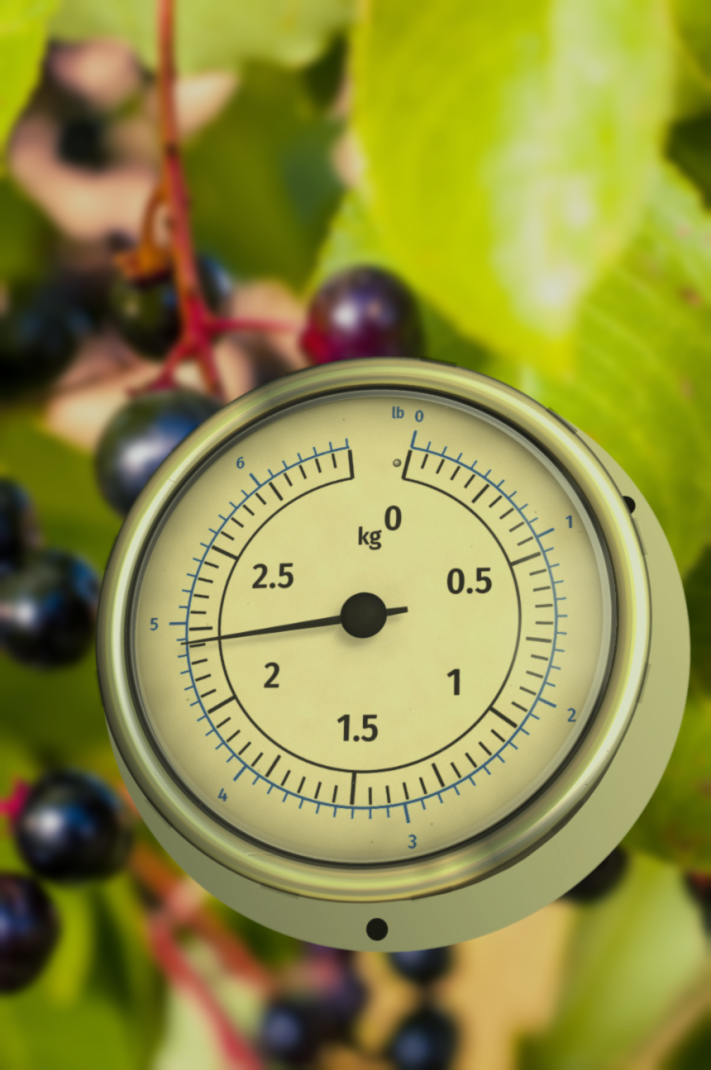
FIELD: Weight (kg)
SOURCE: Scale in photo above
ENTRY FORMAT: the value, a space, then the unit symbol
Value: 2.2 kg
